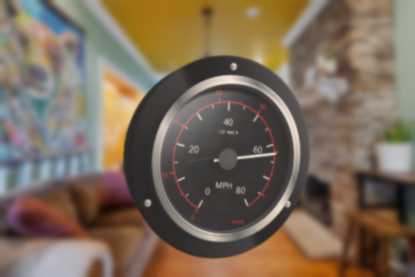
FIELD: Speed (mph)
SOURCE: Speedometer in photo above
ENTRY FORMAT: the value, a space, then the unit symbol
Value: 62.5 mph
